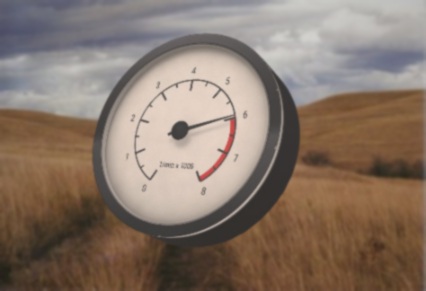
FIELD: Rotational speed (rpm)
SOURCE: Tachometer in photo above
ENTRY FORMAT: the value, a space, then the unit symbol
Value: 6000 rpm
